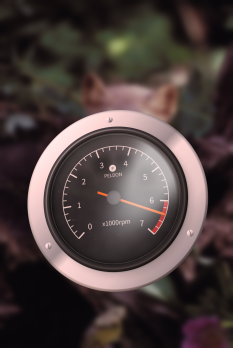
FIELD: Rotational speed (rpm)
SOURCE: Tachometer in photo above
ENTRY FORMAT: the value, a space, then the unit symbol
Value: 6400 rpm
